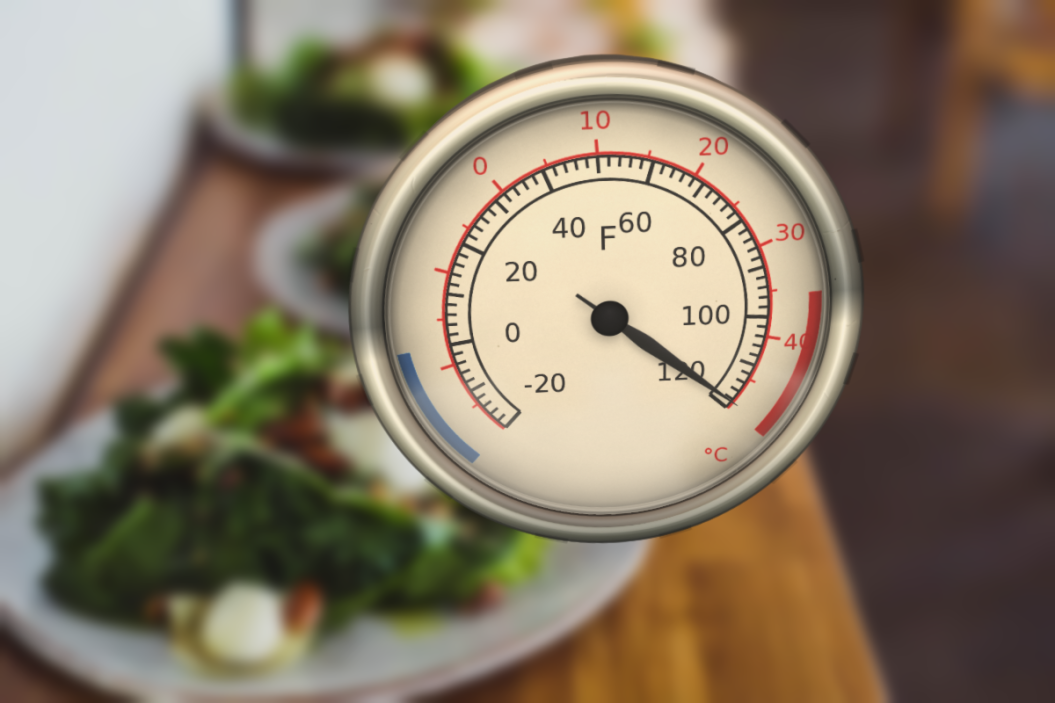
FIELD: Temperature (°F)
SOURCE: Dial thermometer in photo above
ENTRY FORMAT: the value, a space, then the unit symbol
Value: 118 °F
